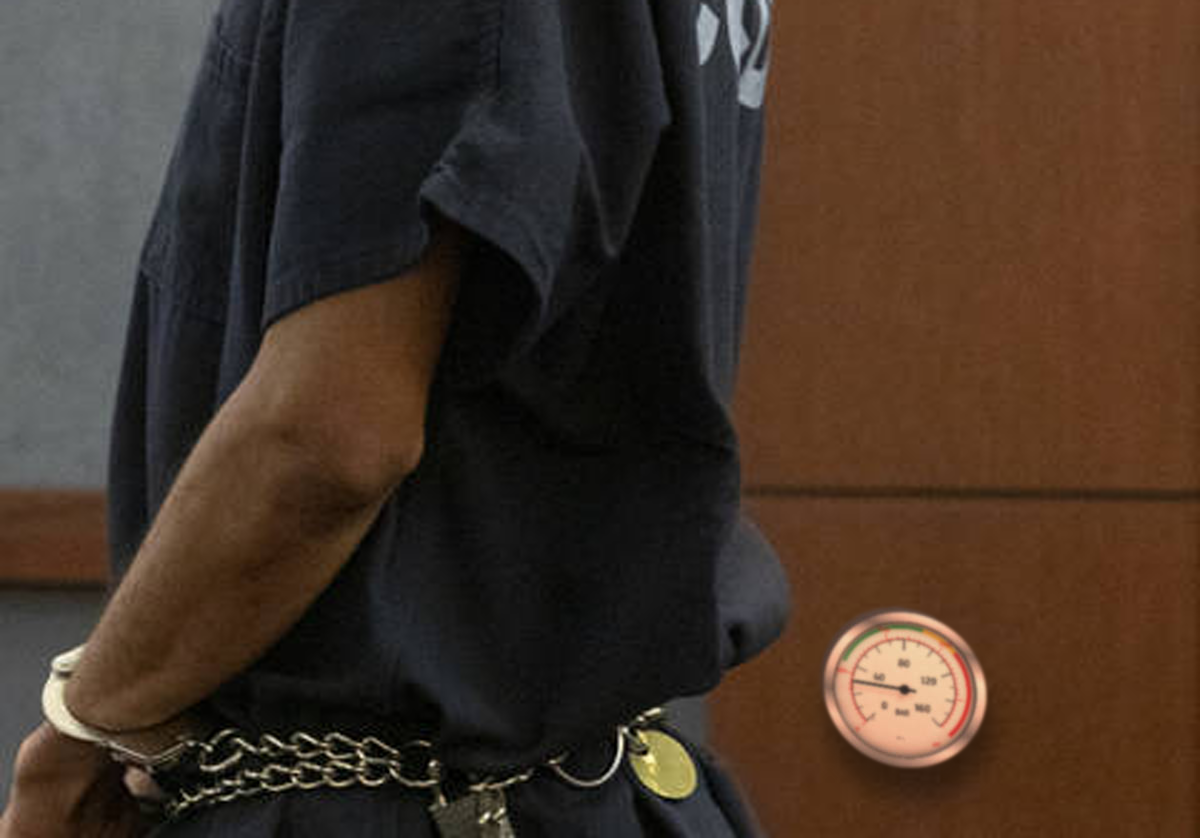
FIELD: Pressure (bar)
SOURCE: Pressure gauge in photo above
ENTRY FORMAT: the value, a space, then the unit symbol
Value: 30 bar
